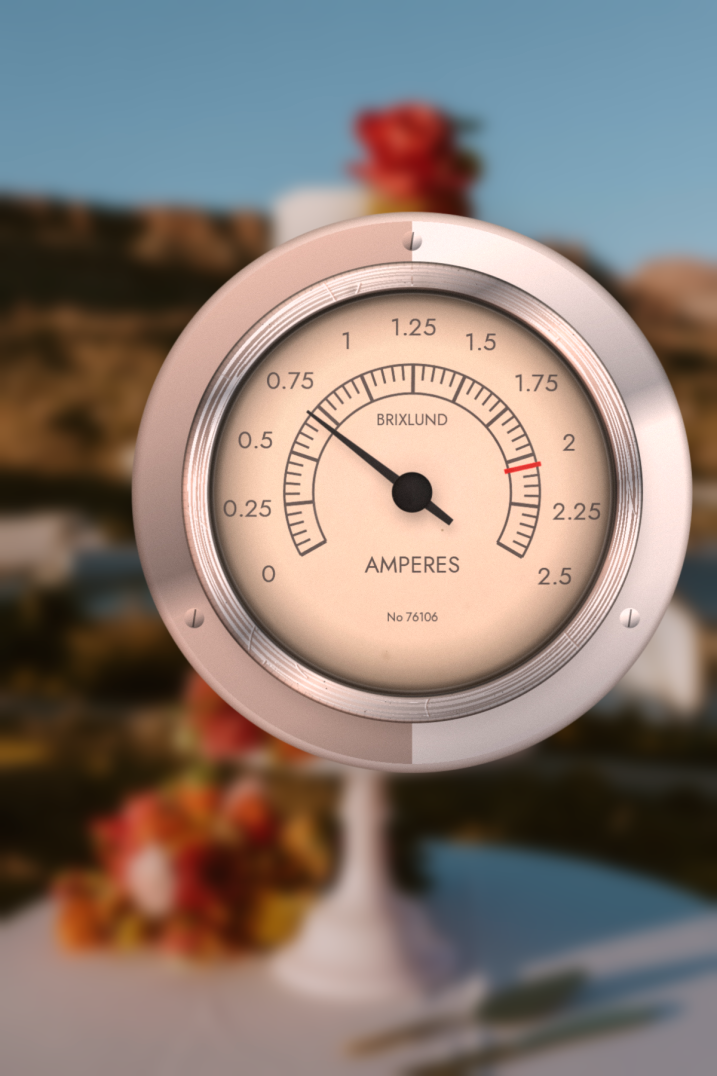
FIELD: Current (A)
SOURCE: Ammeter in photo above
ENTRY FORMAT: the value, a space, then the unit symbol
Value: 0.7 A
